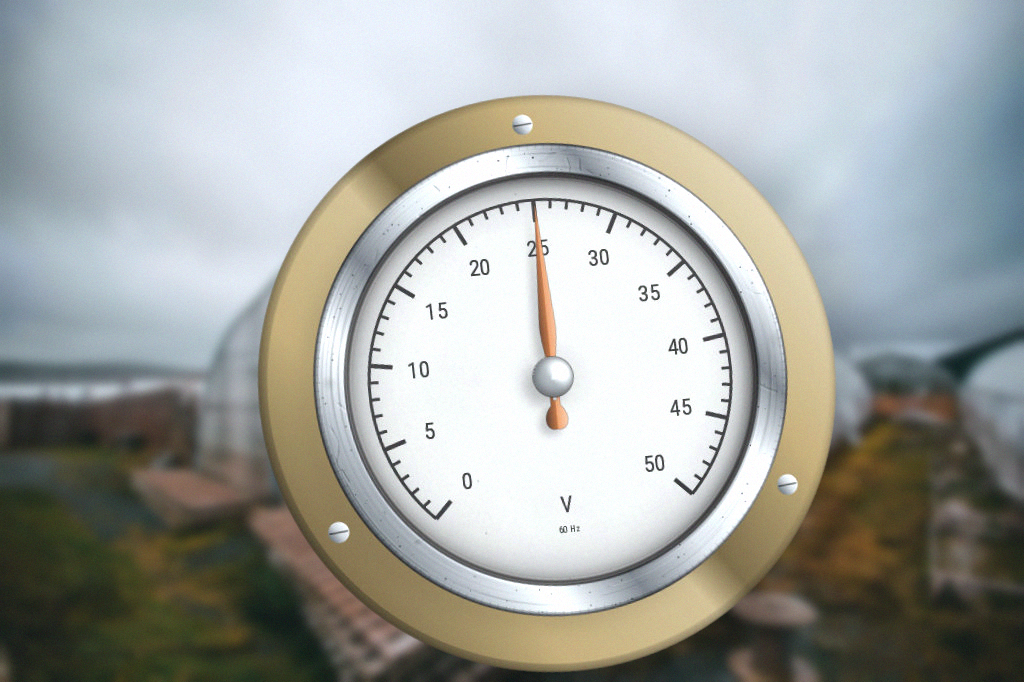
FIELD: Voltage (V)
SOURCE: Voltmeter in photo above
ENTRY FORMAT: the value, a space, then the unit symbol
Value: 25 V
